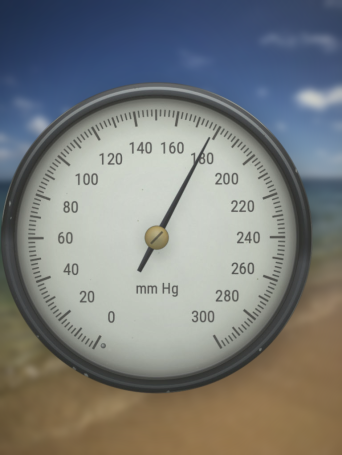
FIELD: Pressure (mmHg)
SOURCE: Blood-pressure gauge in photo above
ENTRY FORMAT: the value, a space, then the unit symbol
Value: 178 mmHg
